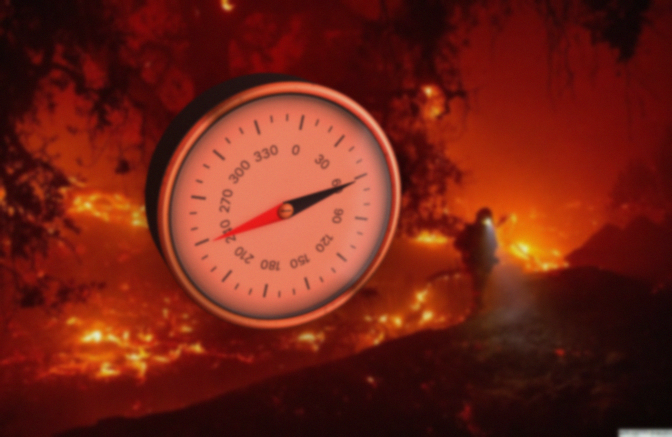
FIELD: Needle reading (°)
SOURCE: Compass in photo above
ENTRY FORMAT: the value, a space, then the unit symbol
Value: 240 °
